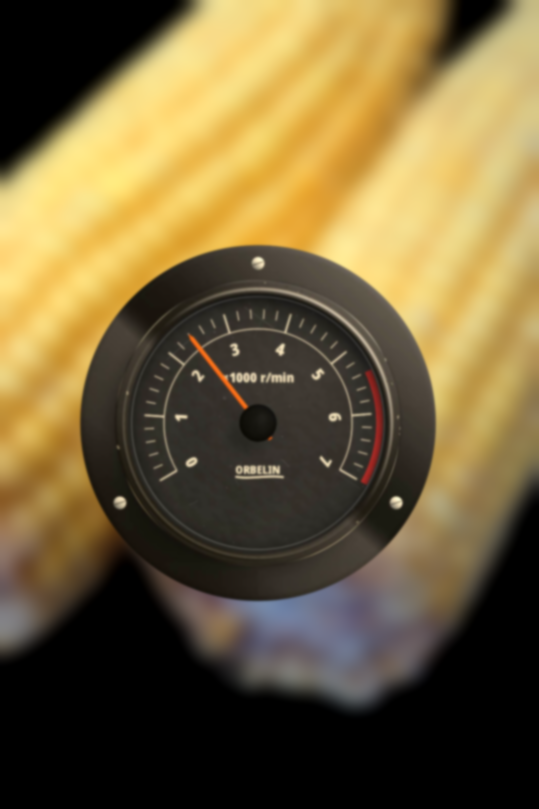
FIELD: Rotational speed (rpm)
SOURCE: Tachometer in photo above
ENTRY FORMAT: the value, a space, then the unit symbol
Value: 2400 rpm
